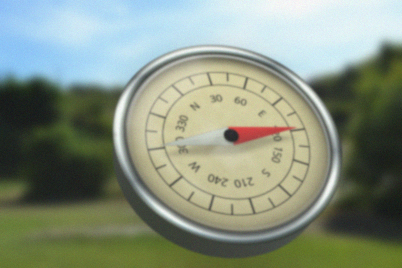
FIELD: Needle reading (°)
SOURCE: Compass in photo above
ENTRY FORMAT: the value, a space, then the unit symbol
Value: 120 °
